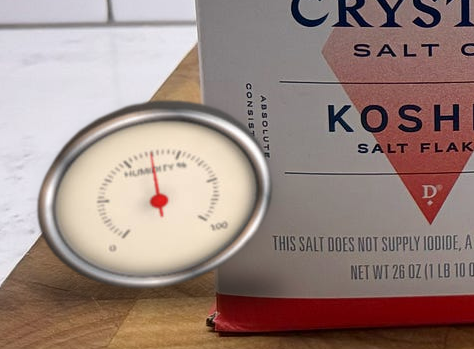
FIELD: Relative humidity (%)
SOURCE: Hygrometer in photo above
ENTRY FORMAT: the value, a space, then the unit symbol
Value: 50 %
